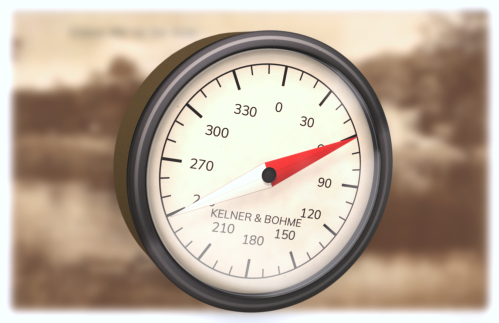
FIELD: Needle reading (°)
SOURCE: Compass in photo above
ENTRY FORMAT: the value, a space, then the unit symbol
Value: 60 °
